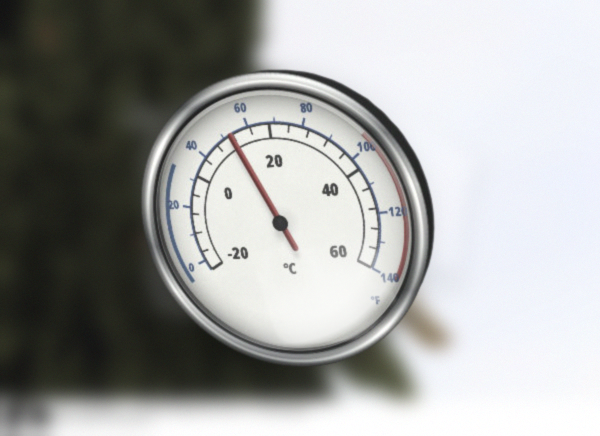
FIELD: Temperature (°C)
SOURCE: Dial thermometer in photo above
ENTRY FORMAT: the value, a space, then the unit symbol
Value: 12 °C
